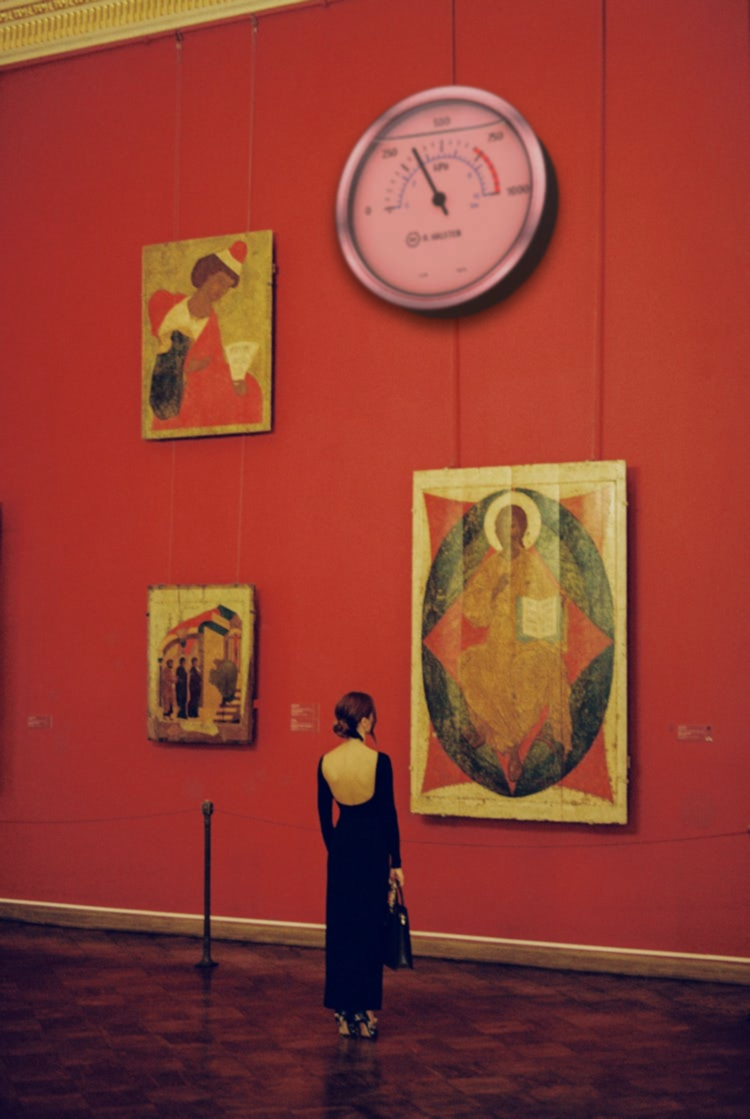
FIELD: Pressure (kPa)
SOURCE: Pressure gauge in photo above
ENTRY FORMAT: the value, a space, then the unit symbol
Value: 350 kPa
